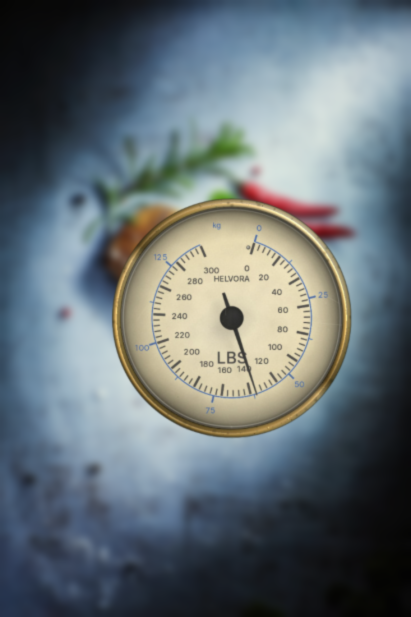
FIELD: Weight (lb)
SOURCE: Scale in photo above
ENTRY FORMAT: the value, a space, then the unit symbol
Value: 136 lb
